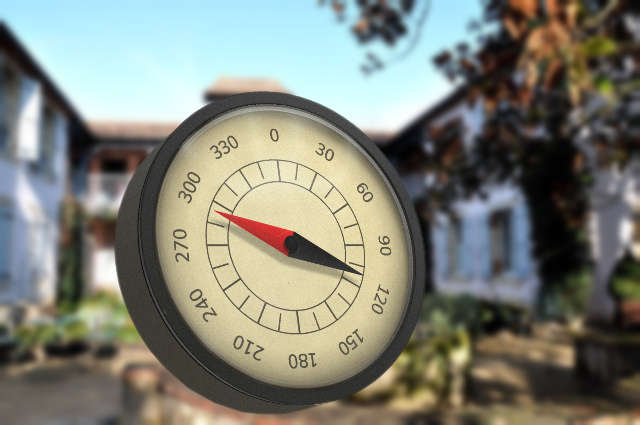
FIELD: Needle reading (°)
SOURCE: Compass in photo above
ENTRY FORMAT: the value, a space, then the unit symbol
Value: 292.5 °
